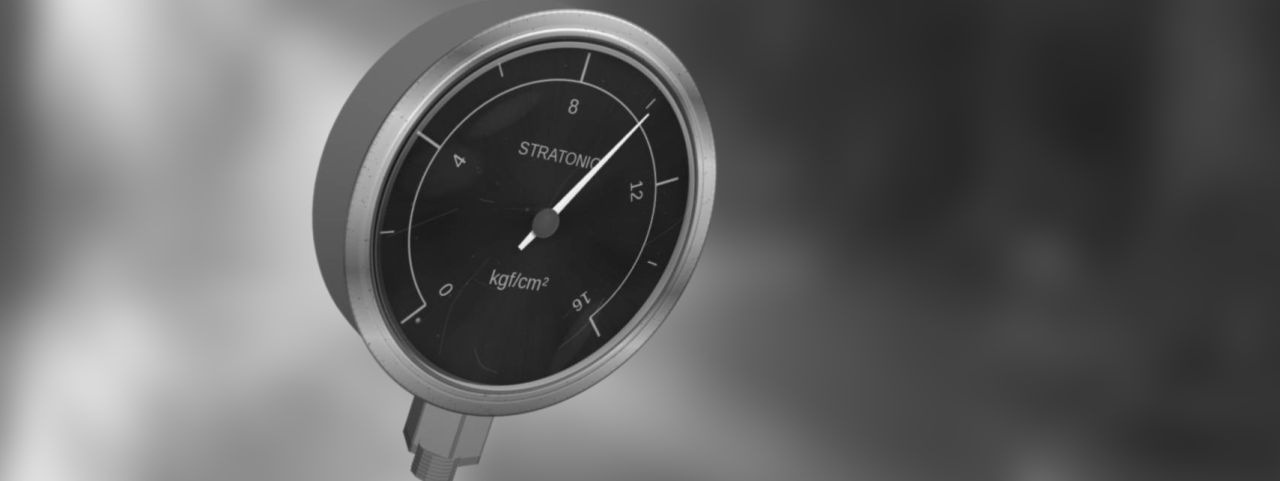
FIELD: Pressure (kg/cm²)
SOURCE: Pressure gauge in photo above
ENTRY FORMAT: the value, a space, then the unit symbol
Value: 10 kg/cm²
